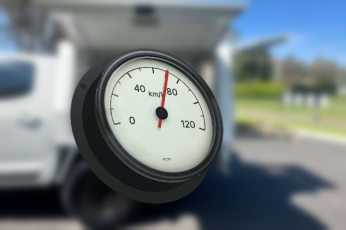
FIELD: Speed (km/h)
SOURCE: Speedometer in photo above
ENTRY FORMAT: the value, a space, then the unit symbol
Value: 70 km/h
